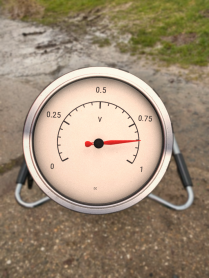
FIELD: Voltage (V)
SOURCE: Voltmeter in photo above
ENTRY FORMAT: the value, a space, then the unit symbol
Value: 0.85 V
